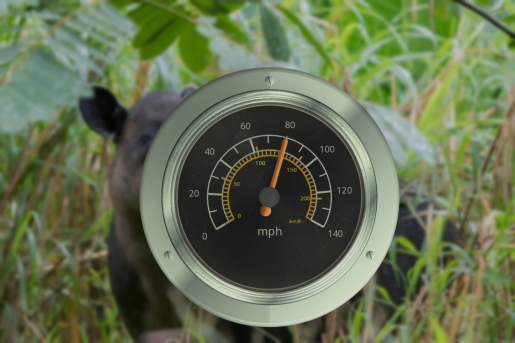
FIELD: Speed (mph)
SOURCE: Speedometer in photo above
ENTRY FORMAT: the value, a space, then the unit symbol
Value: 80 mph
